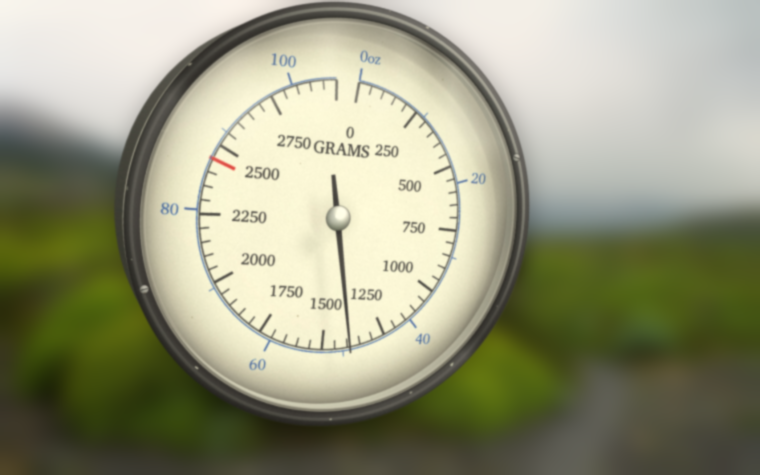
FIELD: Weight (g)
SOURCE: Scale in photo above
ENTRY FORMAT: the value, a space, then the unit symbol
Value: 1400 g
